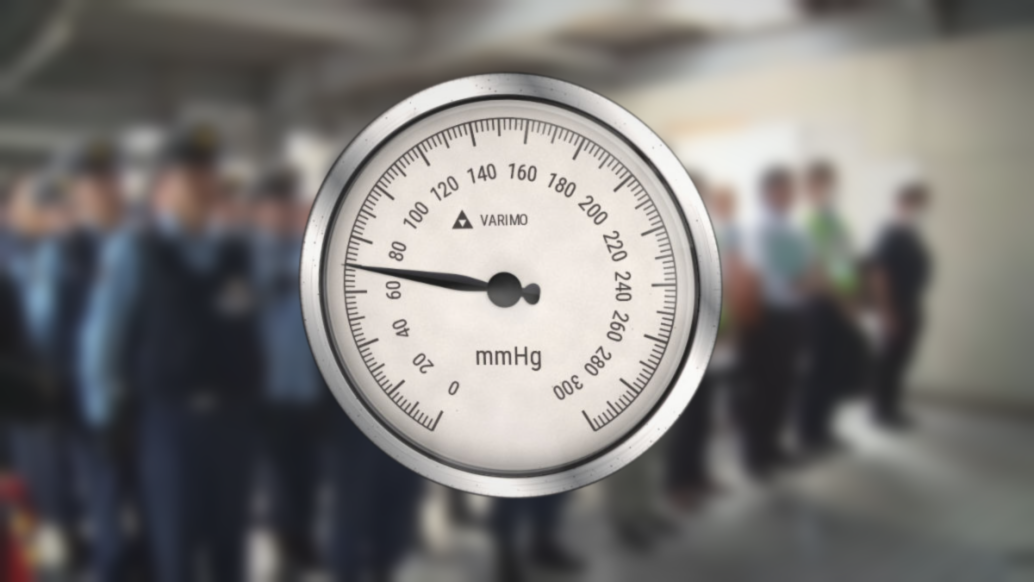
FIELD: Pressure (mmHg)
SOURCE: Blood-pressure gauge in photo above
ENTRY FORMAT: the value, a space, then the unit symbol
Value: 70 mmHg
